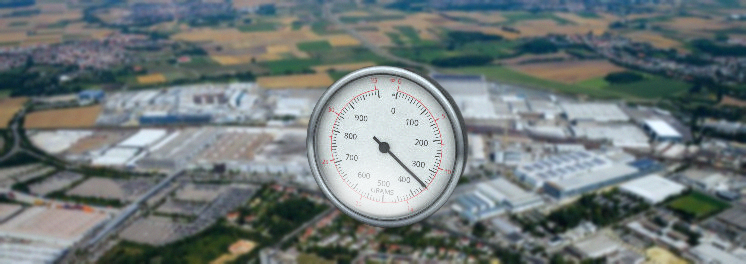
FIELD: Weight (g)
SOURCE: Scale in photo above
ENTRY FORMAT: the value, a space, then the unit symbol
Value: 350 g
